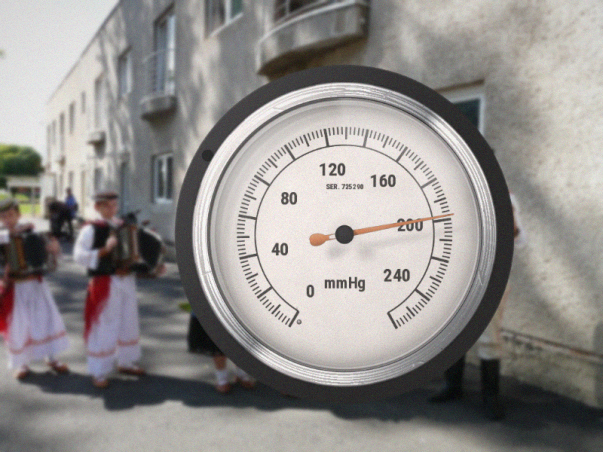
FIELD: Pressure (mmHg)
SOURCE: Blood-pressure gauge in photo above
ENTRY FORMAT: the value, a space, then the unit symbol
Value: 198 mmHg
